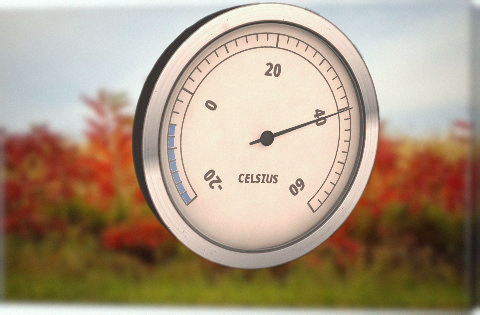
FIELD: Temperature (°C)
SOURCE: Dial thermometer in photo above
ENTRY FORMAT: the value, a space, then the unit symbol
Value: 40 °C
